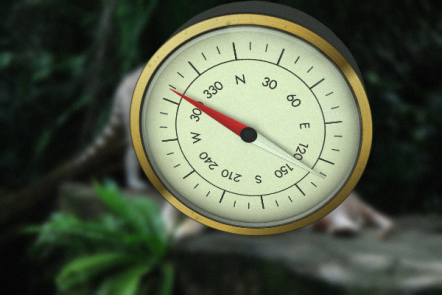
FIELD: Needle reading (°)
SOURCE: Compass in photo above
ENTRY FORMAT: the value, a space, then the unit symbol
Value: 310 °
